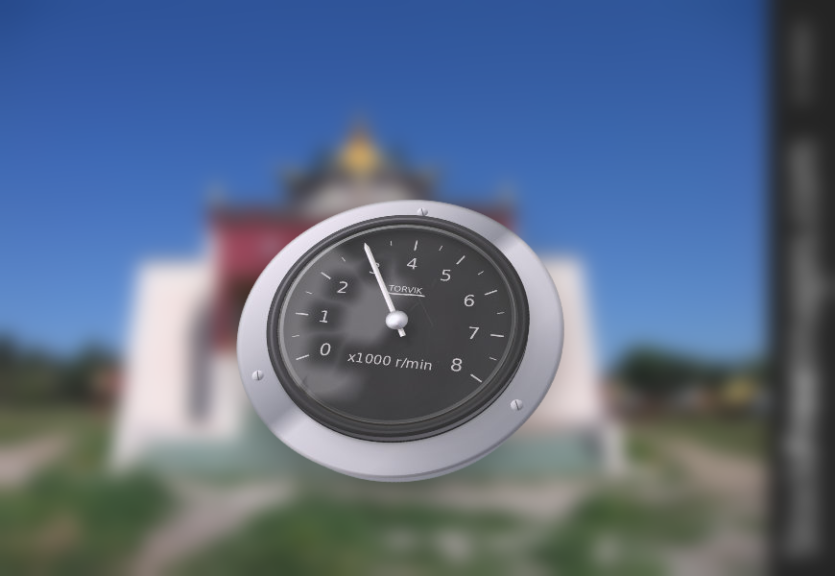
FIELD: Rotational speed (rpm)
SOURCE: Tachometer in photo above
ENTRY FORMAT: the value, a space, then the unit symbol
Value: 3000 rpm
